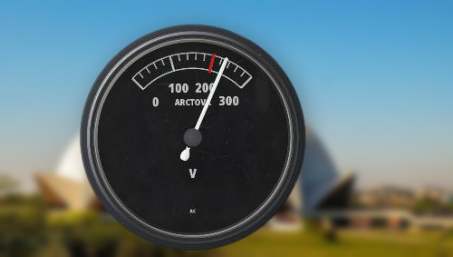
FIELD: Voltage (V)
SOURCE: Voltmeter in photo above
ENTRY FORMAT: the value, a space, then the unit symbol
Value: 230 V
